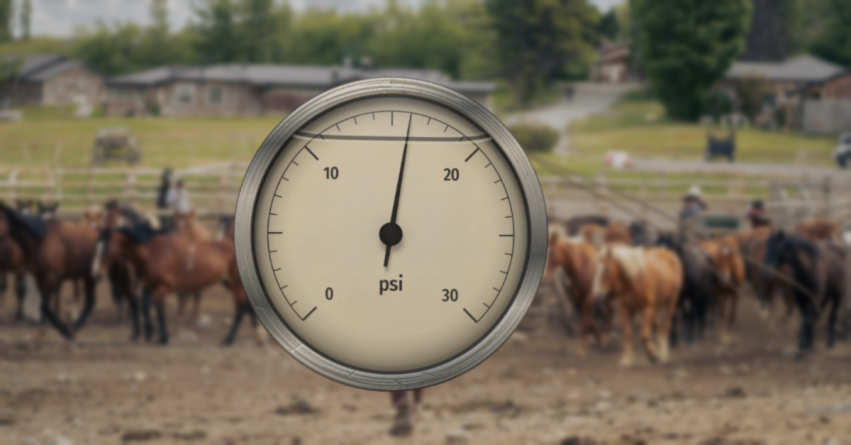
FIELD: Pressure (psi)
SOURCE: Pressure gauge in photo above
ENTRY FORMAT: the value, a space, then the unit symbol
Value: 16 psi
